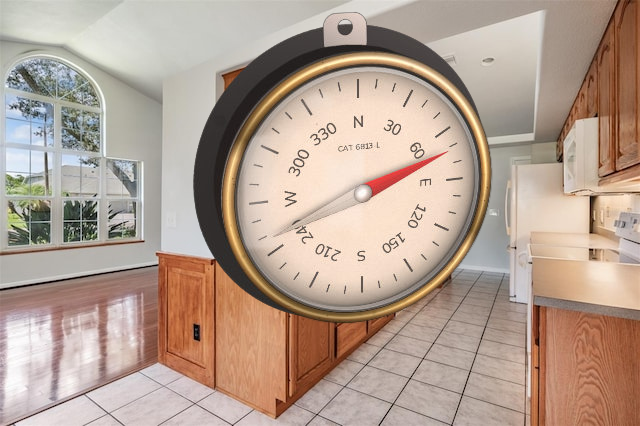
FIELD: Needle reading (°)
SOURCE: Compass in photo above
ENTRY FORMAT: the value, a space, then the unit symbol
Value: 70 °
